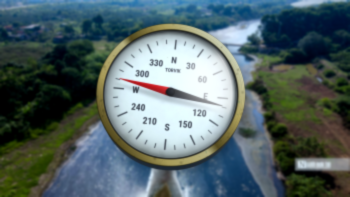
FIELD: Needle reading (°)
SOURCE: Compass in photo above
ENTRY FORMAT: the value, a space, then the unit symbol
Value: 280 °
